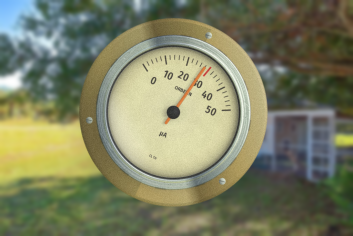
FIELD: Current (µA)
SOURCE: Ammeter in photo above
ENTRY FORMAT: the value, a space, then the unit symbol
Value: 28 µA
